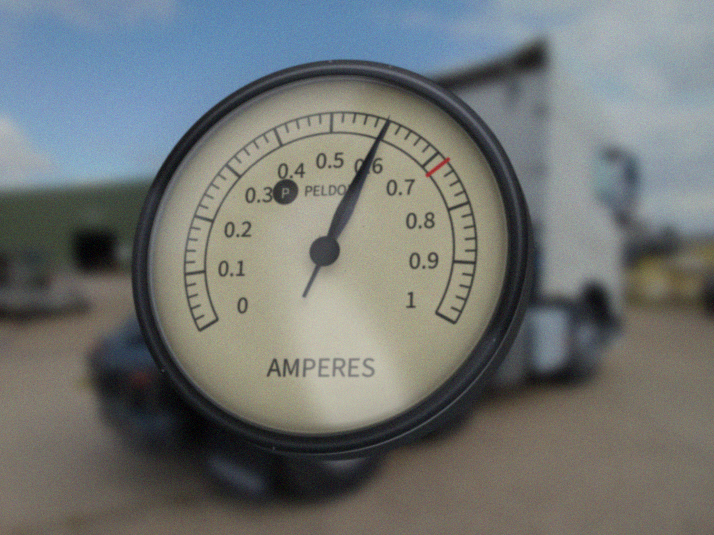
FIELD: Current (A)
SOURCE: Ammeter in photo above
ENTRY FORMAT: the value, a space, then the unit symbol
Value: 0.6 A
